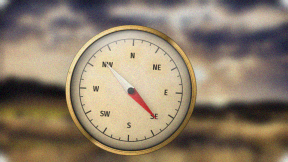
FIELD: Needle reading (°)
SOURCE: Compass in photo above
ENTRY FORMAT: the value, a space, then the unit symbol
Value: 135 °
